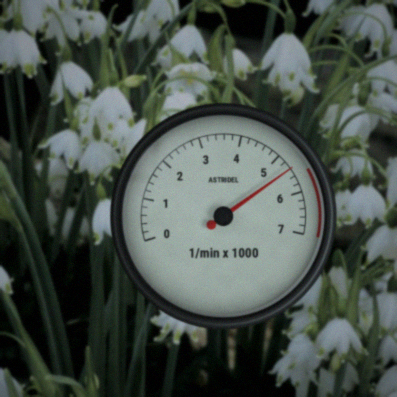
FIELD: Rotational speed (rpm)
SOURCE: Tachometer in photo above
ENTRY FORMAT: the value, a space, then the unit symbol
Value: 5400 rpm
